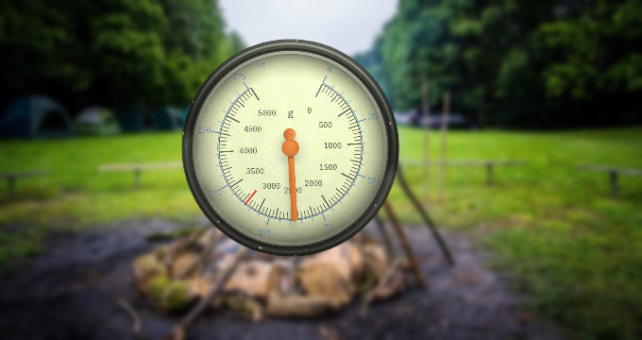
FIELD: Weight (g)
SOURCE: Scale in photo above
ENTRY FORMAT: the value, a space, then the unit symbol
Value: 2500 g
